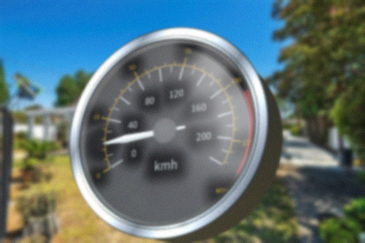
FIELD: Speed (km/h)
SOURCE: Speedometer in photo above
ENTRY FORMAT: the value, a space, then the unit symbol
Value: 20 km/h
